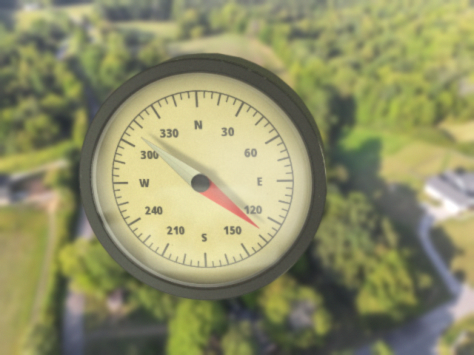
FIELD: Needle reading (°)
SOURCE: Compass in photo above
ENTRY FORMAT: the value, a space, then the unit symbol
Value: 130 °
